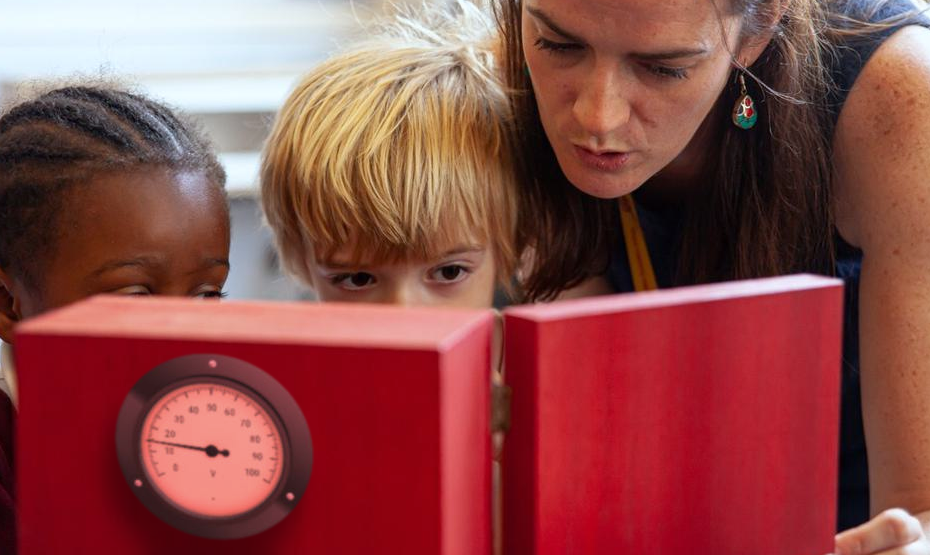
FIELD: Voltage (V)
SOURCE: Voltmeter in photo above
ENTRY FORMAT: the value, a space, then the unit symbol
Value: 15 V
